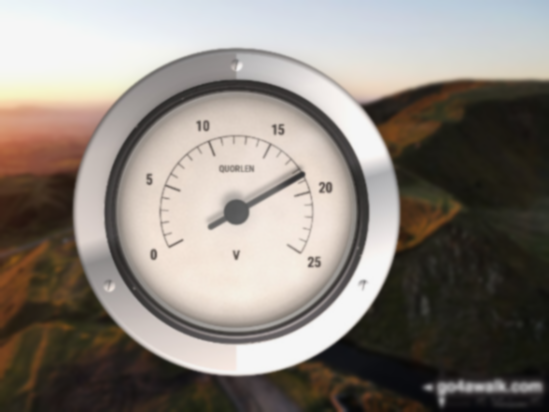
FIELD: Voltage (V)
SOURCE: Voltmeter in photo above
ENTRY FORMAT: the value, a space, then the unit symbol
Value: 18.5 V
